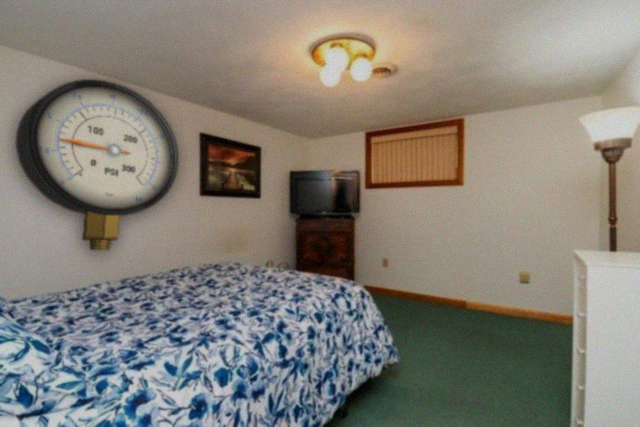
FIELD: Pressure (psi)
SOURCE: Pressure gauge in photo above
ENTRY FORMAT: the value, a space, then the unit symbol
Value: 50 psi
